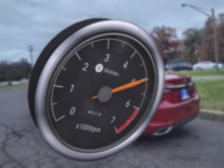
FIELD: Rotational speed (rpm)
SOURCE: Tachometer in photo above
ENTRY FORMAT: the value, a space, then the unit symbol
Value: 5000 rpm
